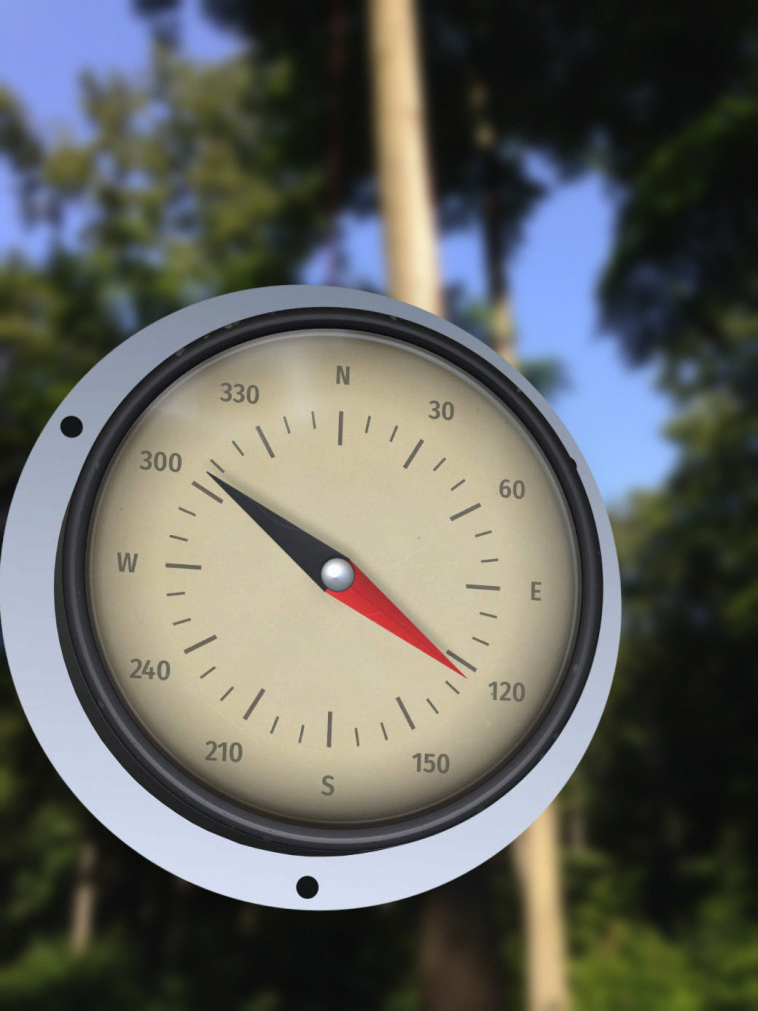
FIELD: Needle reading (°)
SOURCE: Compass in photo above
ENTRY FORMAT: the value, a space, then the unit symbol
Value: 125 °
